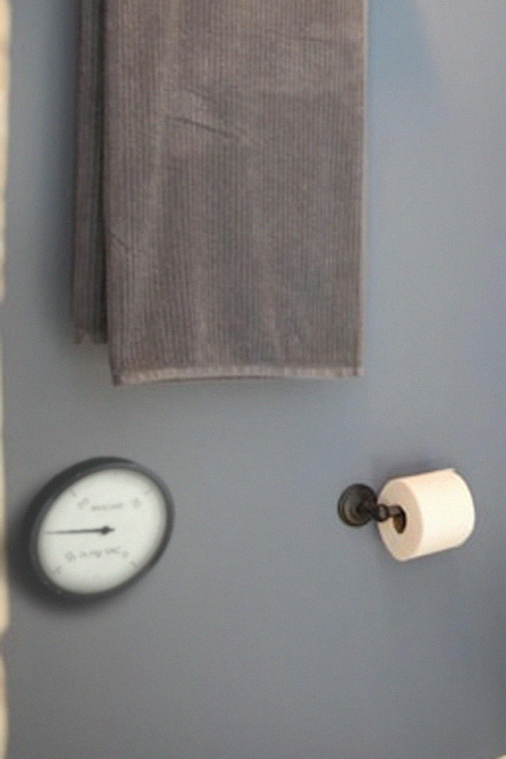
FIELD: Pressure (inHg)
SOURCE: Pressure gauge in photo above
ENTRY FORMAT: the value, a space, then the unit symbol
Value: -25 inHg
